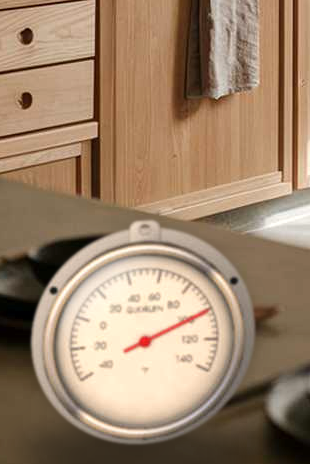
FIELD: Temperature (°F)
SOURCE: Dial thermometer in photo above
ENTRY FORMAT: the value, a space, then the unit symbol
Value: 100 °F
